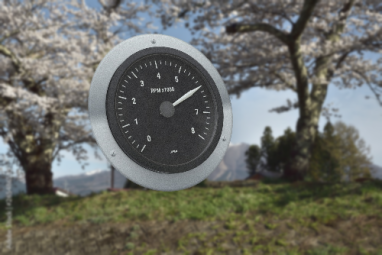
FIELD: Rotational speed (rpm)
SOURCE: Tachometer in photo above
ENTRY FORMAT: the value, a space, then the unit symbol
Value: 6000 rpm
